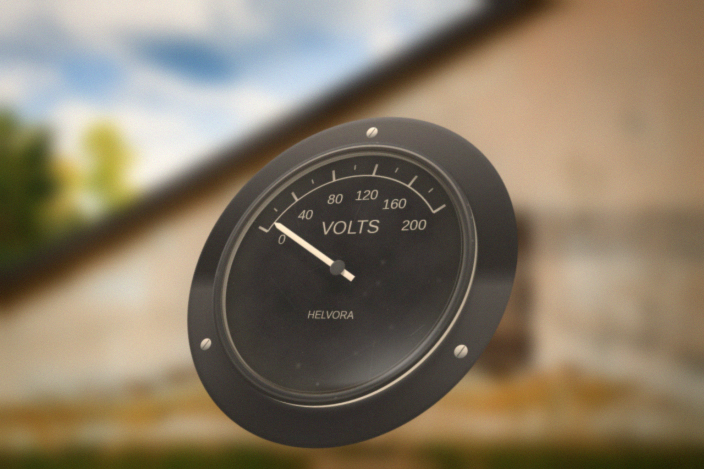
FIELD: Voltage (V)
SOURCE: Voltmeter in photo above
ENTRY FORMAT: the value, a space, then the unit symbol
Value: 10 V
